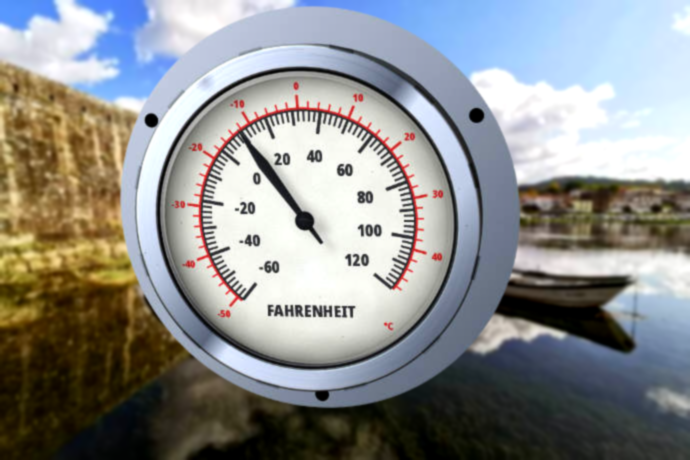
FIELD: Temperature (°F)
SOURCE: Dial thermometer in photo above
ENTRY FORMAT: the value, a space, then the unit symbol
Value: 10 °F
